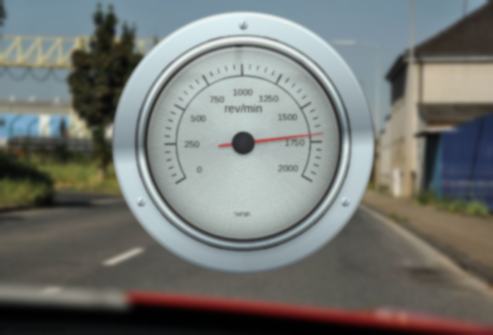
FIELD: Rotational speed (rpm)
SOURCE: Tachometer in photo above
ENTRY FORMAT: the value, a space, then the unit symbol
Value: 1700 rpm
